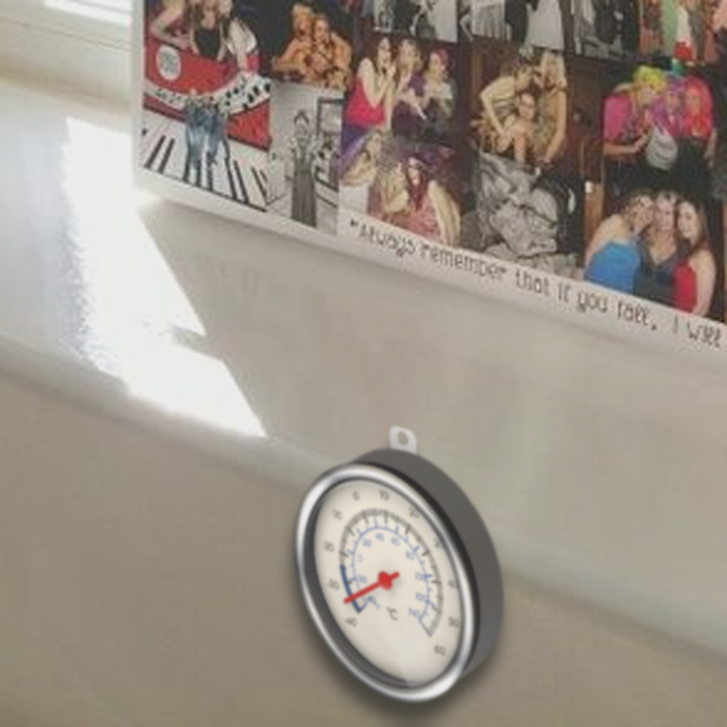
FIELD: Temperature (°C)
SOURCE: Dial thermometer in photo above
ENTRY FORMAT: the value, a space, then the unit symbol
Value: -35 °C
